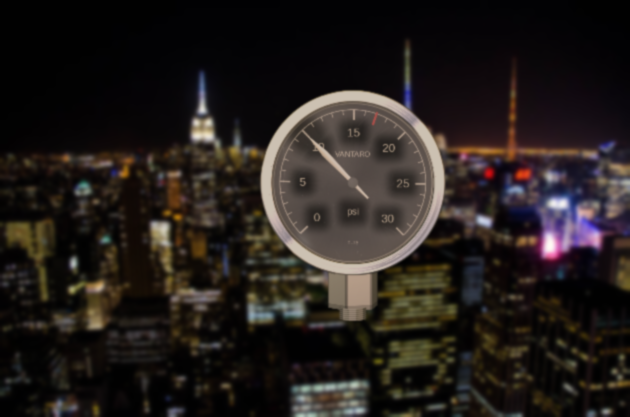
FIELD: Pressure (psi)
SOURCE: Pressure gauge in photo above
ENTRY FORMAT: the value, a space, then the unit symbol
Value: 10 psi
